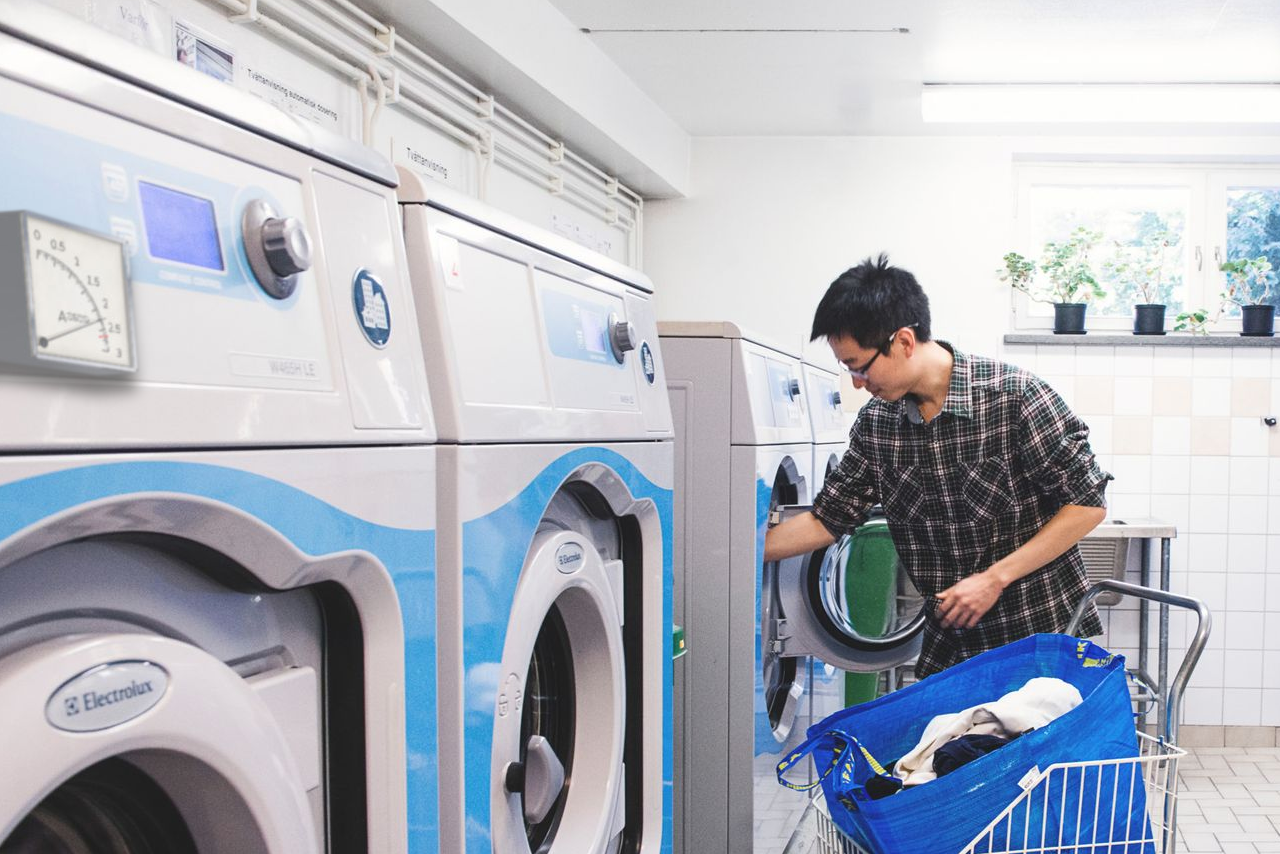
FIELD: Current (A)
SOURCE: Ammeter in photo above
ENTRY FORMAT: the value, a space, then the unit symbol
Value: 2.25 A
